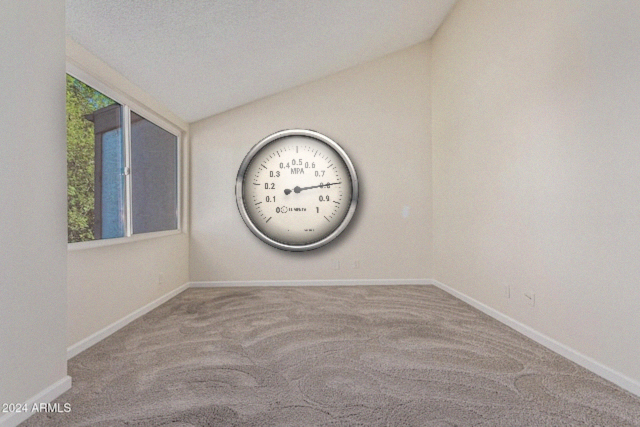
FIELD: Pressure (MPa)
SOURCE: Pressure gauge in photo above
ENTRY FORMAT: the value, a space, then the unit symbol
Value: 0.8 MPa
